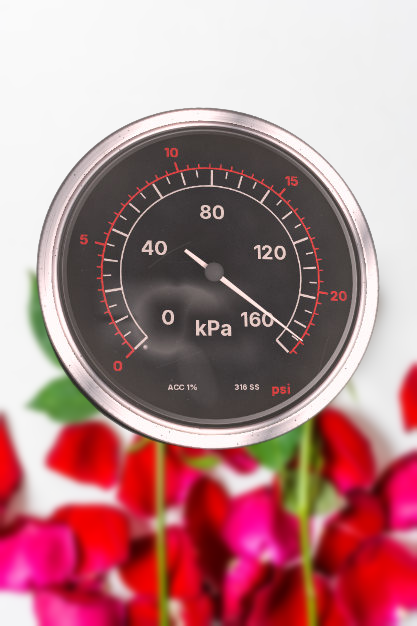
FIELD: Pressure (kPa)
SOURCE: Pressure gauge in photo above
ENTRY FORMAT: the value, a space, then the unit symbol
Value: 155 kPa
